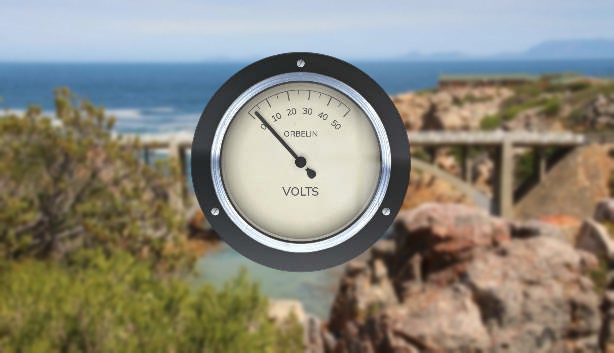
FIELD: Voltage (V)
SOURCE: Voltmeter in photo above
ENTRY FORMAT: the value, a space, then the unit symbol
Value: 2.5 V
